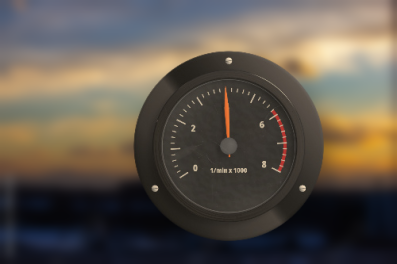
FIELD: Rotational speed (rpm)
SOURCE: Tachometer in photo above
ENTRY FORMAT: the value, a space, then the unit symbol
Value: 4000 rpm
